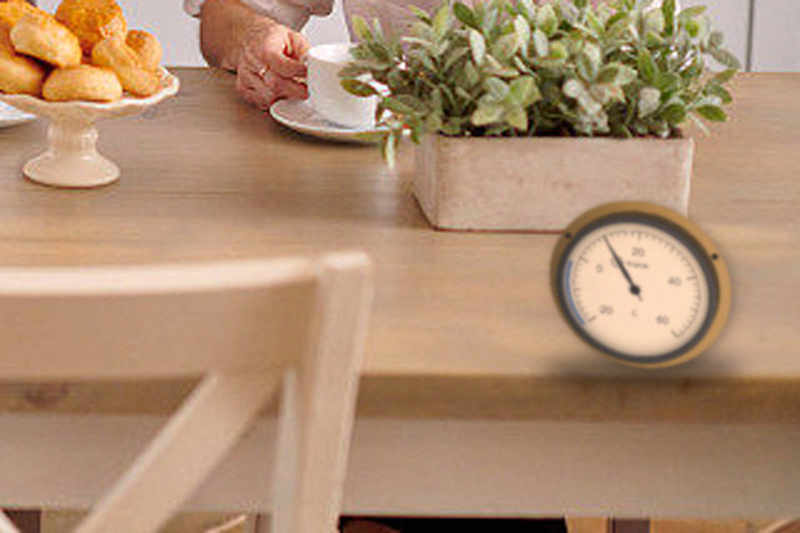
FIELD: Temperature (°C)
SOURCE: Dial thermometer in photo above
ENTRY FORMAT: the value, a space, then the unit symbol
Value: 10 °C
